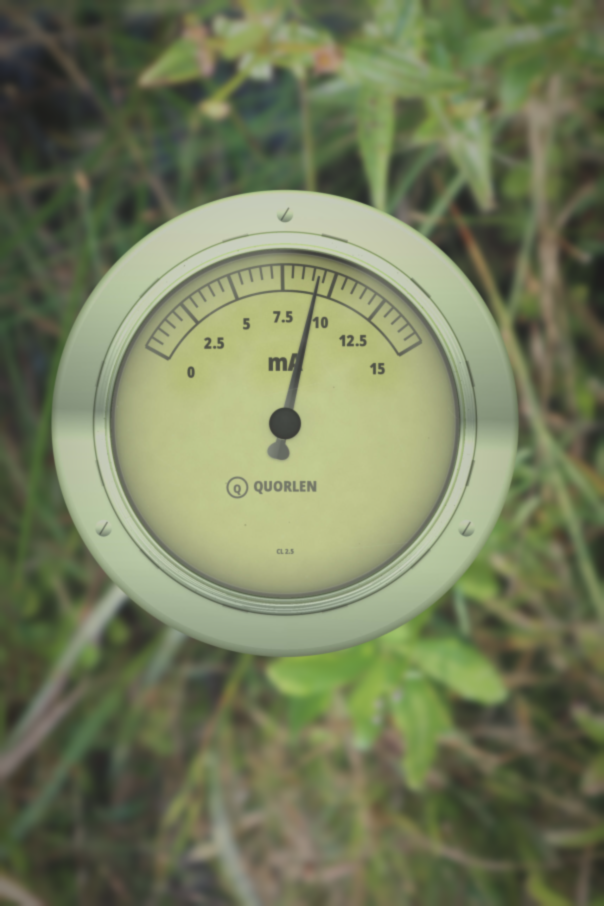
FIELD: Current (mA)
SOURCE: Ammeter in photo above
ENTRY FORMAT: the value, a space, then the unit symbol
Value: 9.25 mA
